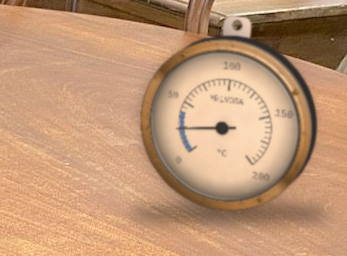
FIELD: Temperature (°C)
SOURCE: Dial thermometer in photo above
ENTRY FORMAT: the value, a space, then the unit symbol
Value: 25 °C
